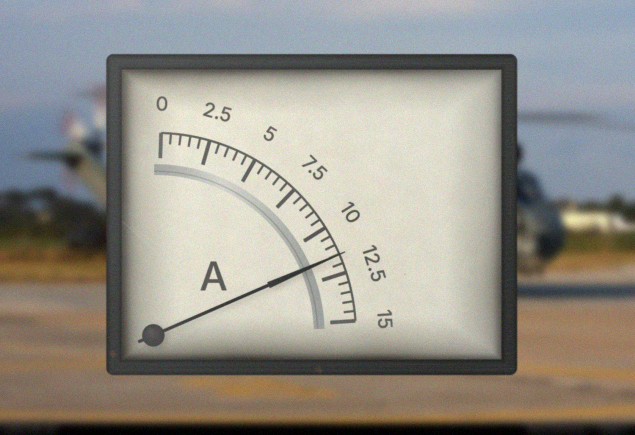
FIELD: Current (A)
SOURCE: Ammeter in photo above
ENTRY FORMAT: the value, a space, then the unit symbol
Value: 11.5 A
